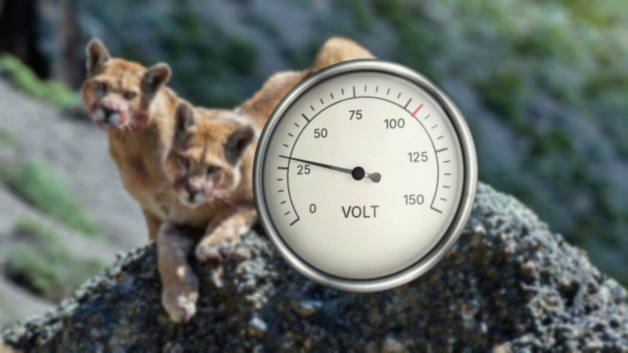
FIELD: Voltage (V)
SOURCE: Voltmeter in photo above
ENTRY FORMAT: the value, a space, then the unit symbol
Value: 30 V
